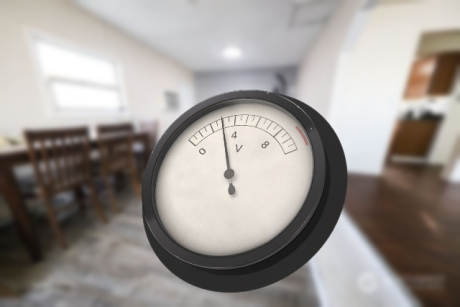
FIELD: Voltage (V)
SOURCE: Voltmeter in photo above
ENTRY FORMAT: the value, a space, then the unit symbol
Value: 3 V
